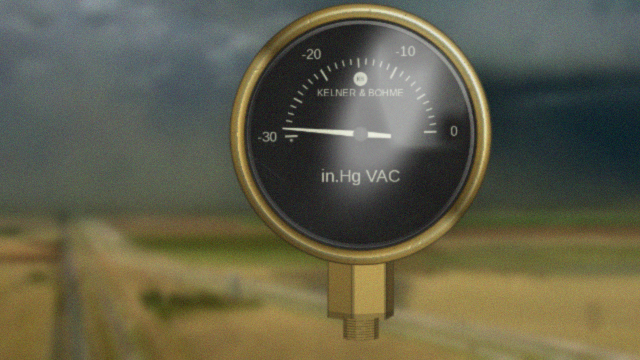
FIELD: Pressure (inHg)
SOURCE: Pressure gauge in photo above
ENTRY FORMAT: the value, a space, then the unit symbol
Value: -29 inHg
